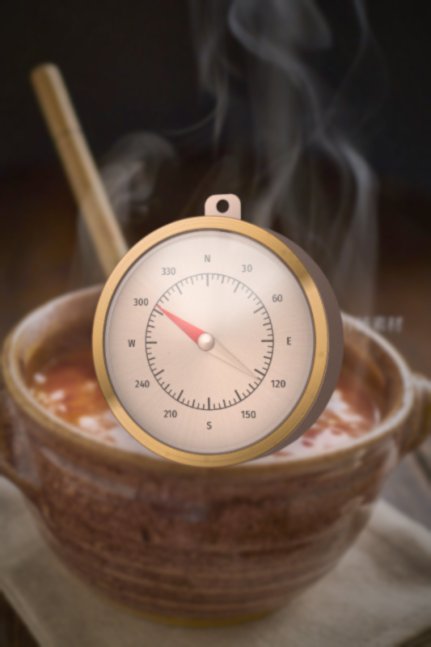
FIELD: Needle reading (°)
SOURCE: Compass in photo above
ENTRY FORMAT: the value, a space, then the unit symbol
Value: 305 °
